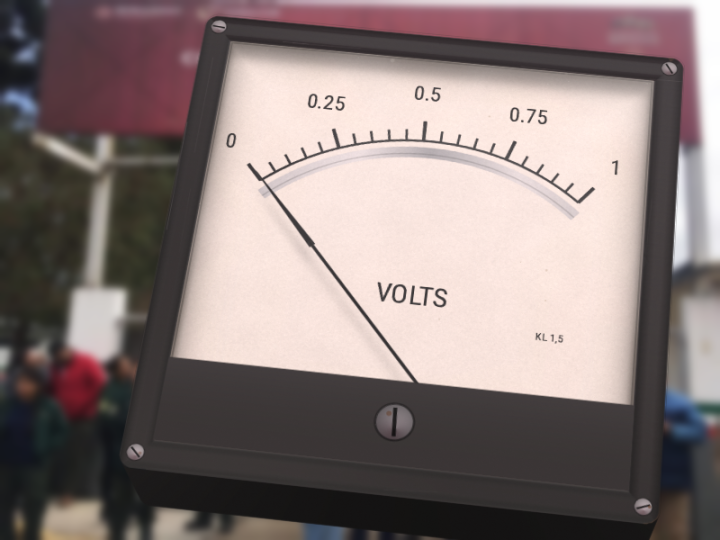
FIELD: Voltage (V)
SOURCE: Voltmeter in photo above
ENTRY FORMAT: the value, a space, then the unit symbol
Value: 0 V
